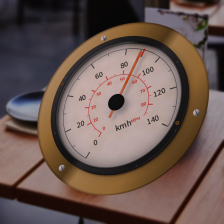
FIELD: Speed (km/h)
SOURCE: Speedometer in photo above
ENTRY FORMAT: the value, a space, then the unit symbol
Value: 90 km/h
